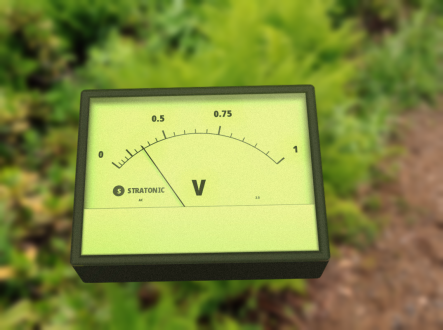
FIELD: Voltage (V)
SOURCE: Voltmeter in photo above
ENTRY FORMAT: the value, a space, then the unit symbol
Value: 0.35 V
